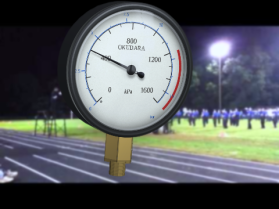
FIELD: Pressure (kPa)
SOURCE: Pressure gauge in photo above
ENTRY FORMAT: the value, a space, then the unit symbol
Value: 400 kPa
